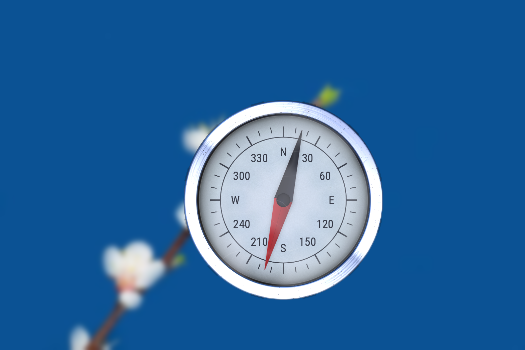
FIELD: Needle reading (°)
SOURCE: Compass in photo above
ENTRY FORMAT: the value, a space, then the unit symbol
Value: 195 °
